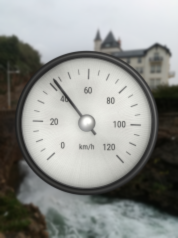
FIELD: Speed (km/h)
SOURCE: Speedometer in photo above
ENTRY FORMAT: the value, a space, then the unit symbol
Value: 42.5 km/h
